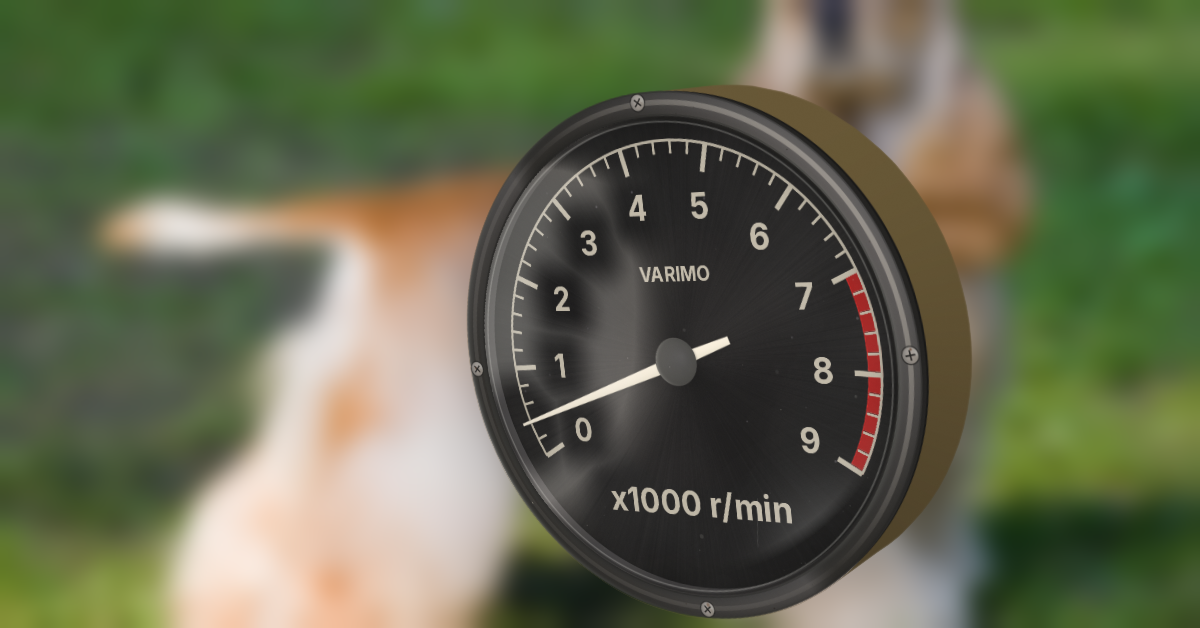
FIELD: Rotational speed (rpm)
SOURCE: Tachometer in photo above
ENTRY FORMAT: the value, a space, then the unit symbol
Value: 400 rpm
